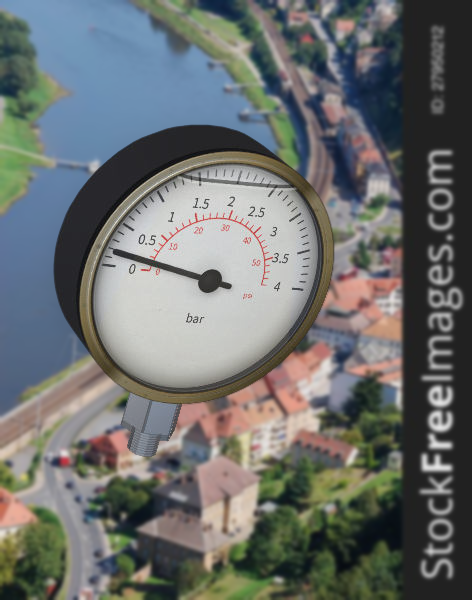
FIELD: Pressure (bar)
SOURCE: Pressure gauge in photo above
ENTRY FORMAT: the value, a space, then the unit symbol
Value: 0.2 bar
